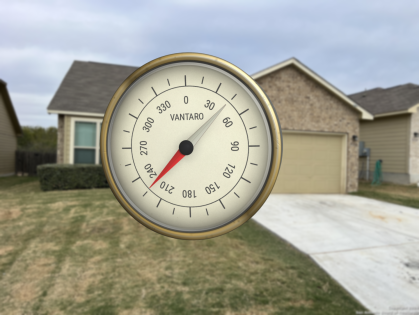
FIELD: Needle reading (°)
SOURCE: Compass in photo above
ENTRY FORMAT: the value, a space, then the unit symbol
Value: 225 °
